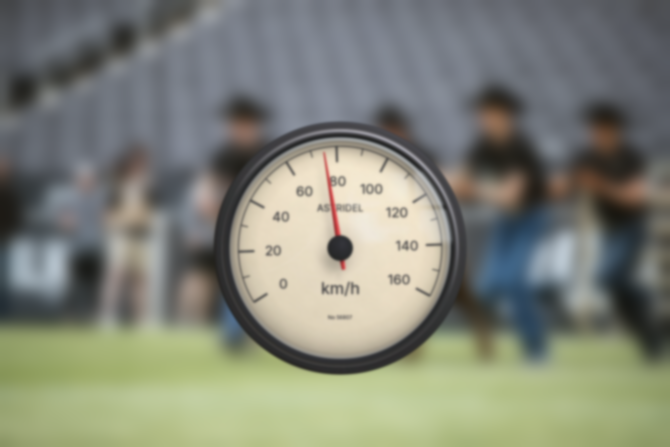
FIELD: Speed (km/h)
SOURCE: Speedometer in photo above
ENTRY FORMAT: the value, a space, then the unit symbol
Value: 75 km/h
